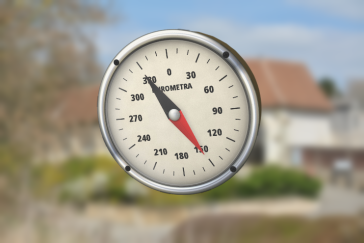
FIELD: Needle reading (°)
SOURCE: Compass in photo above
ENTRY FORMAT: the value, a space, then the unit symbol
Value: 150 °
